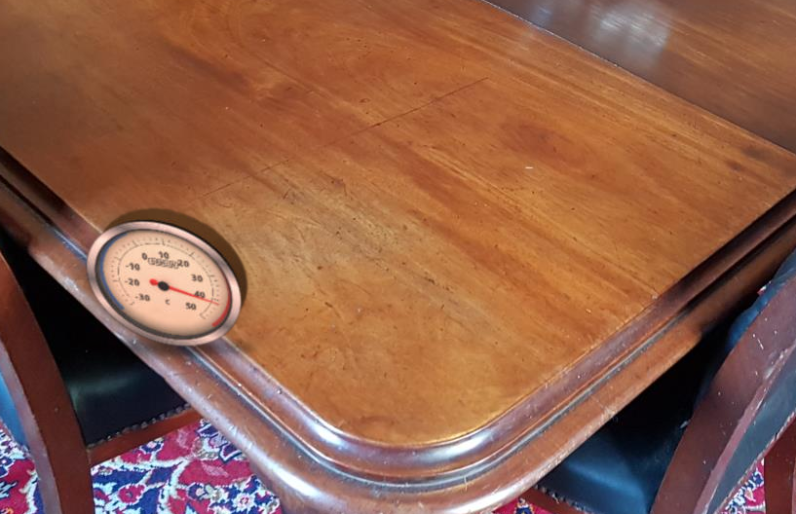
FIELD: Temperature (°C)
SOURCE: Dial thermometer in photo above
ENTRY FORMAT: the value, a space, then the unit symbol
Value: 40 °C
